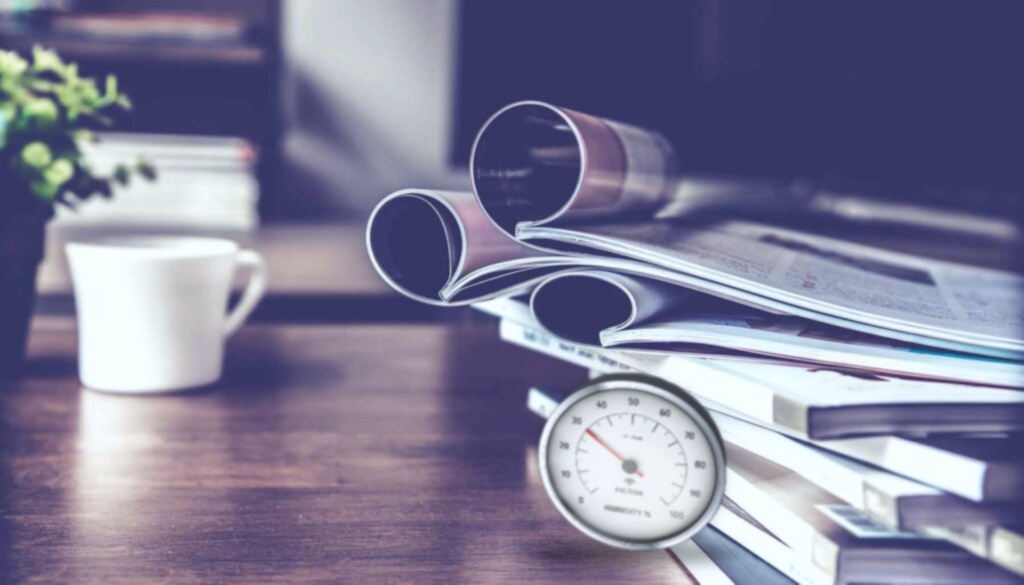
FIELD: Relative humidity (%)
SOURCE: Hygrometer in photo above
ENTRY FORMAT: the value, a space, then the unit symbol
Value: 30 %
